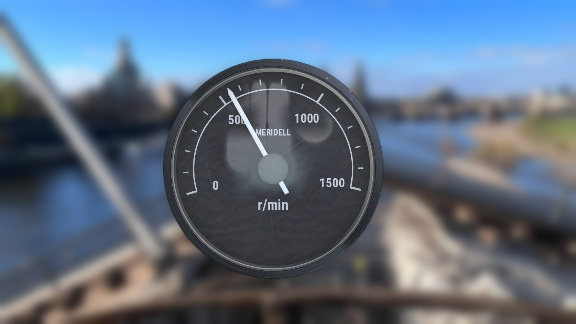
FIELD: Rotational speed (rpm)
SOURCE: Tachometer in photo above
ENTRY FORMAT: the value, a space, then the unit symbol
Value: 550 rpm
